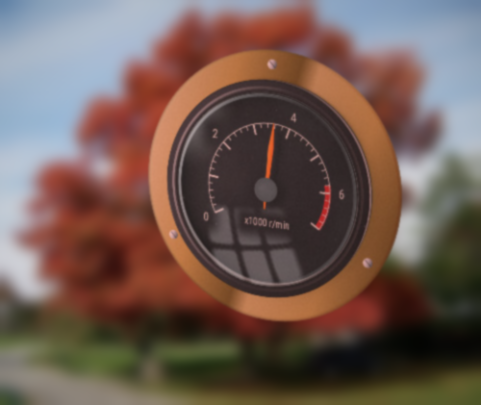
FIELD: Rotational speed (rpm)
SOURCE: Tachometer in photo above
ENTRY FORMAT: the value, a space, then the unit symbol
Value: 3600 rpm
